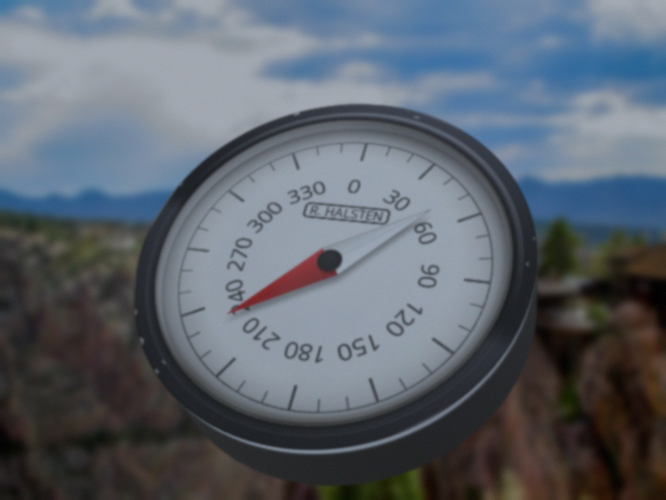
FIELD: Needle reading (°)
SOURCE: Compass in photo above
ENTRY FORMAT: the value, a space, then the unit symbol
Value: 230 °
